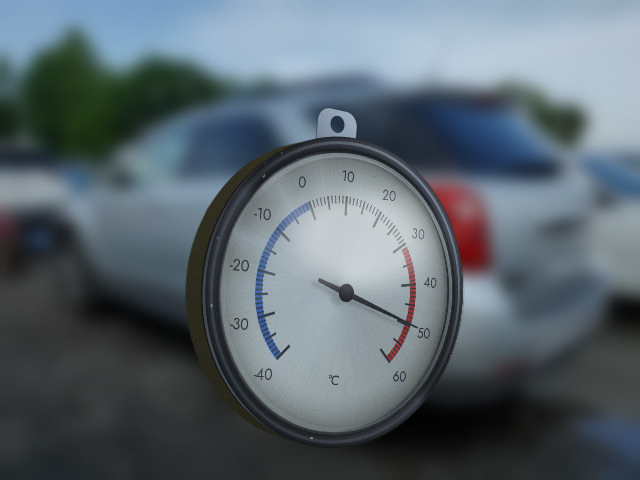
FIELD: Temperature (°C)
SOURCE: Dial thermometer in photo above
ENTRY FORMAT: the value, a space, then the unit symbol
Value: 50 °C
